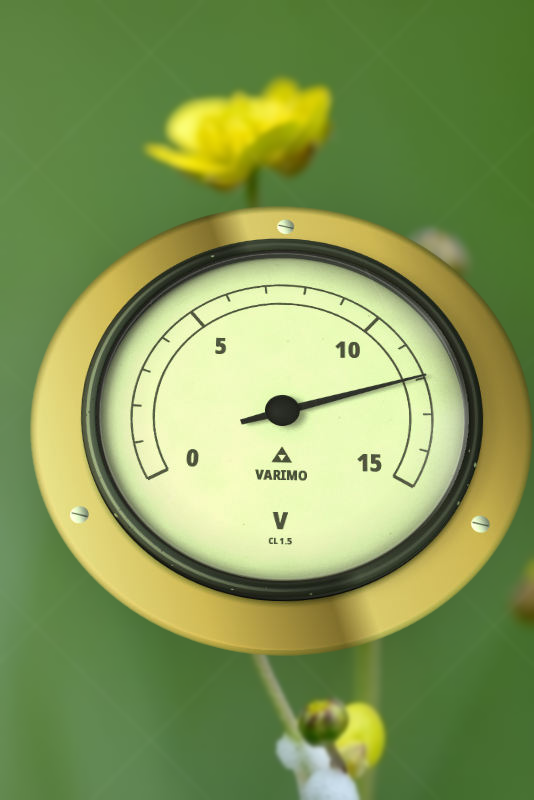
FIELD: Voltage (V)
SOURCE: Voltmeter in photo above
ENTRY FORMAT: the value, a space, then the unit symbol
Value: 12 V
